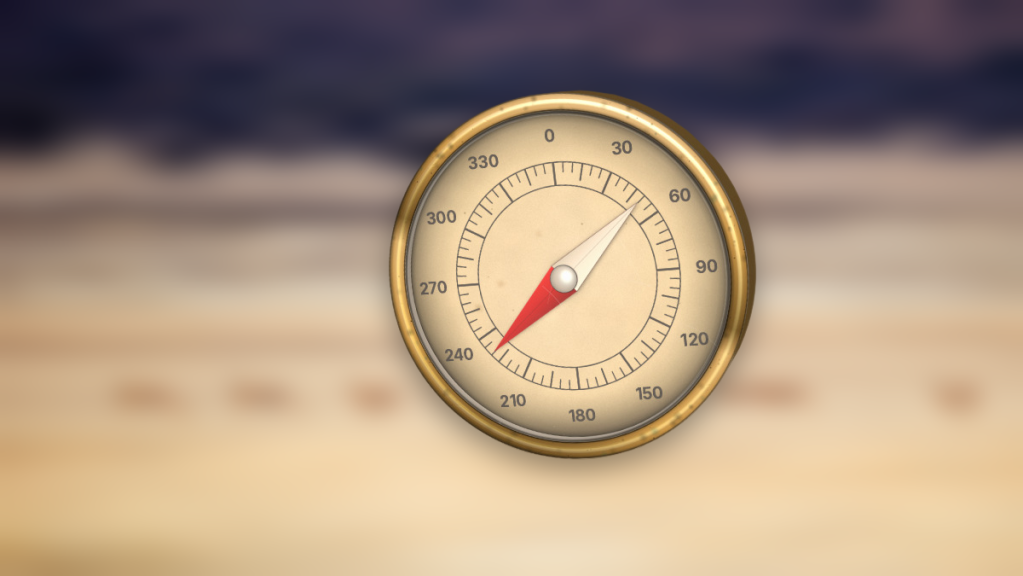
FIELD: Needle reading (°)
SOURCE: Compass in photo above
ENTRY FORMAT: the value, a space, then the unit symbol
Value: 230 °
